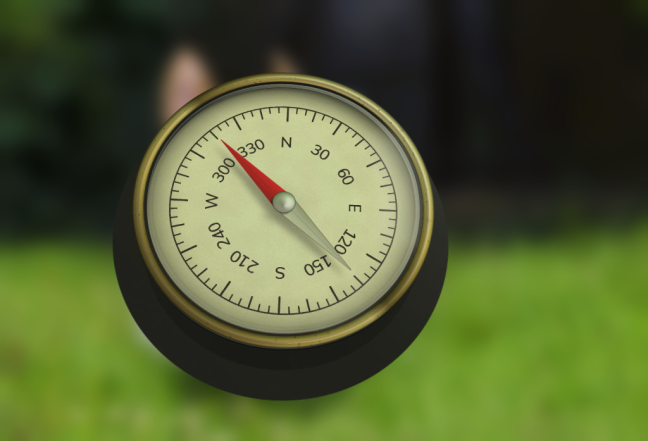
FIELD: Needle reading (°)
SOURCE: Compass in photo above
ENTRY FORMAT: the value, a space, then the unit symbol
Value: 315 °
